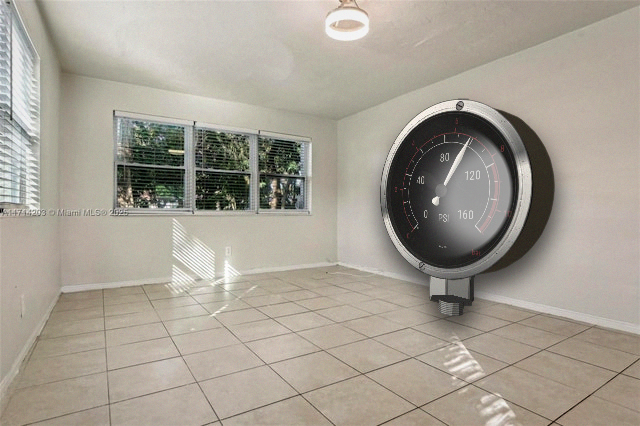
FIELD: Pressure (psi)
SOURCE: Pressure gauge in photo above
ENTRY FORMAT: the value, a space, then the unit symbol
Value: 100 psi
